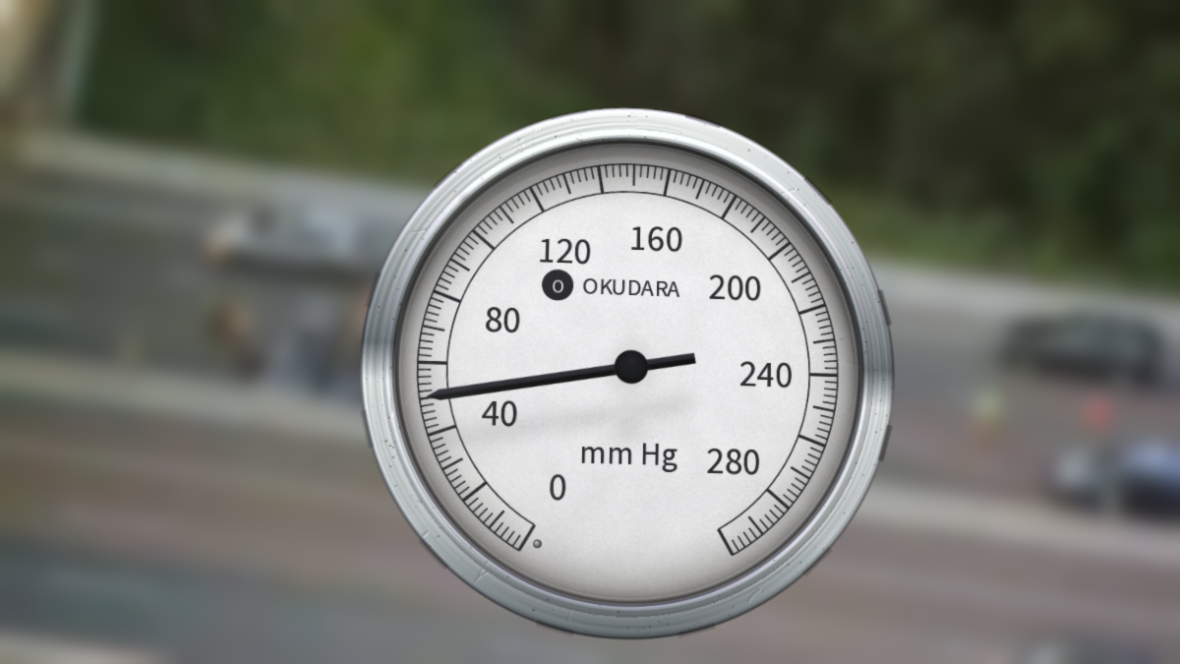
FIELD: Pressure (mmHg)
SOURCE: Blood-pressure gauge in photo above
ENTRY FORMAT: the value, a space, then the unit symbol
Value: 50 mmHg
